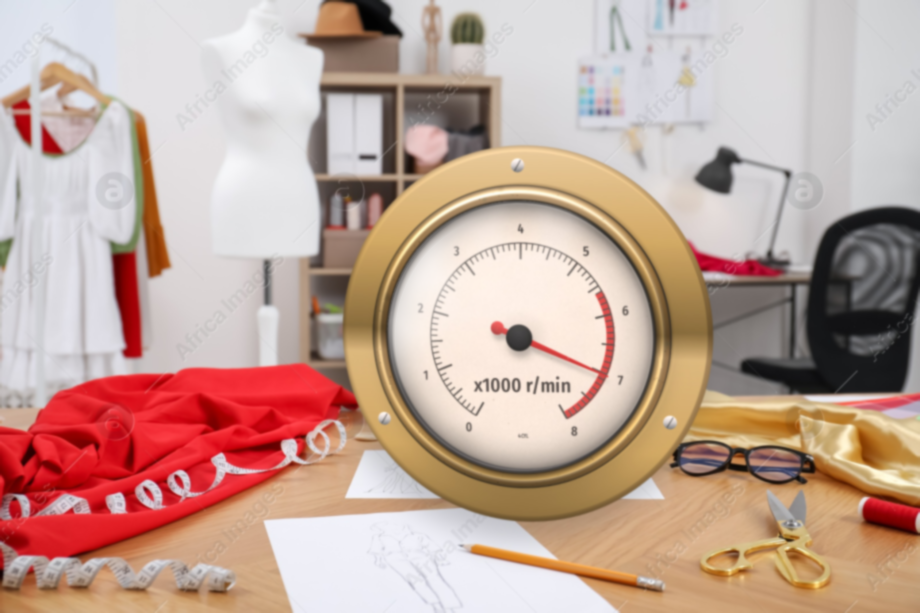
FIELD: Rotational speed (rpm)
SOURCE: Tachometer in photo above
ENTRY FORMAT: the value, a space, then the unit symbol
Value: 7000 rpm
